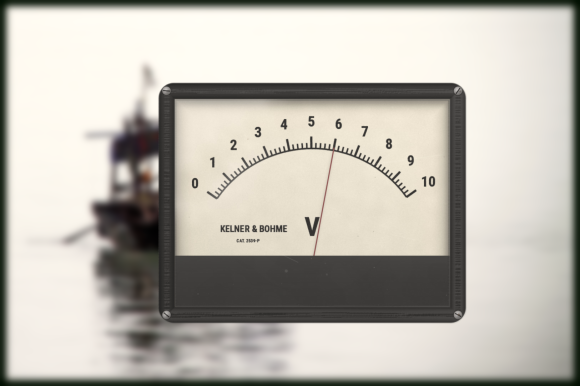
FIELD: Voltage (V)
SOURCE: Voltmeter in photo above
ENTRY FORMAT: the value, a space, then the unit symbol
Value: 6 V
